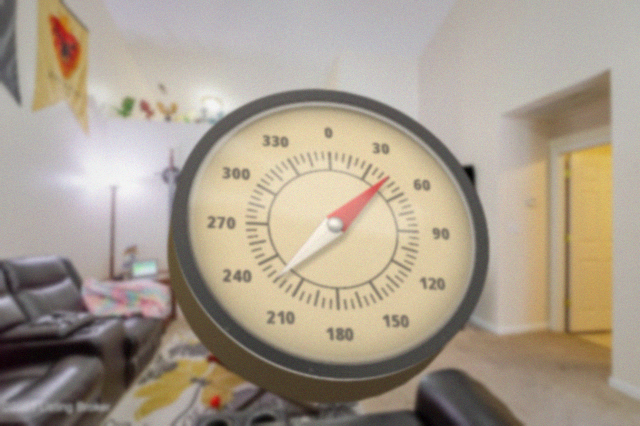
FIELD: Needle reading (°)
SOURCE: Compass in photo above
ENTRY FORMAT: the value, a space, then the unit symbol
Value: 45 °
